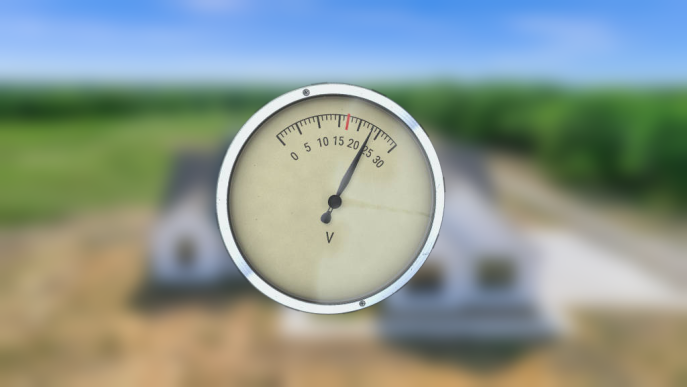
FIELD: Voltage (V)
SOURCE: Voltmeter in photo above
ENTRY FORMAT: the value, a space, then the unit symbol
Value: 23 V
